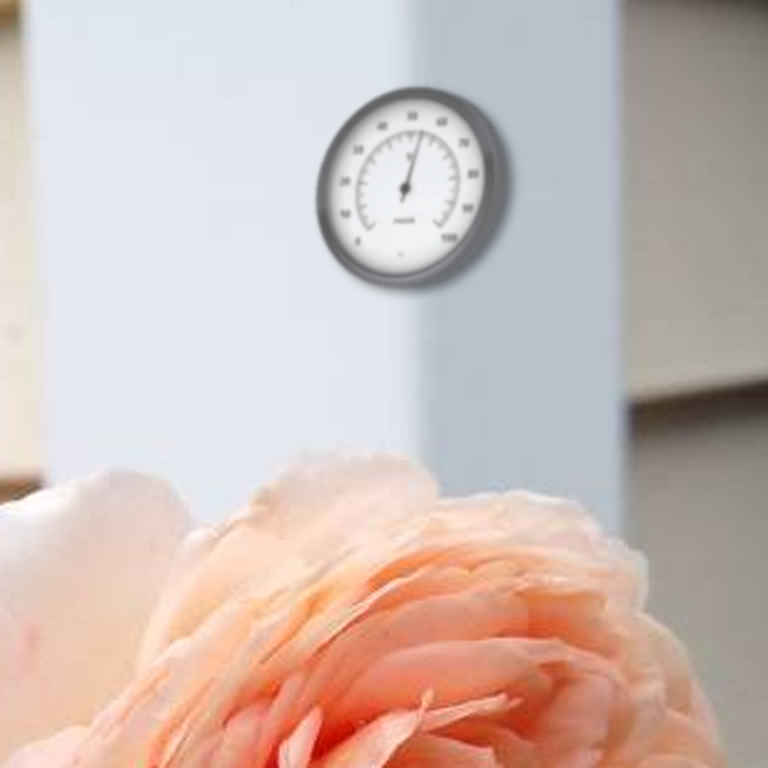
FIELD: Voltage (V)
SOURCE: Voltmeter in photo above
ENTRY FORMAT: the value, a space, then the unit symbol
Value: 55 V
